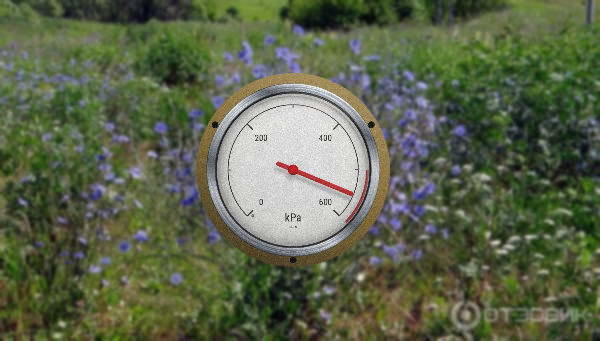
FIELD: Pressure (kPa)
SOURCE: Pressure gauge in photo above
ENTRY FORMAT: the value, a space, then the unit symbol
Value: 550 kPa
